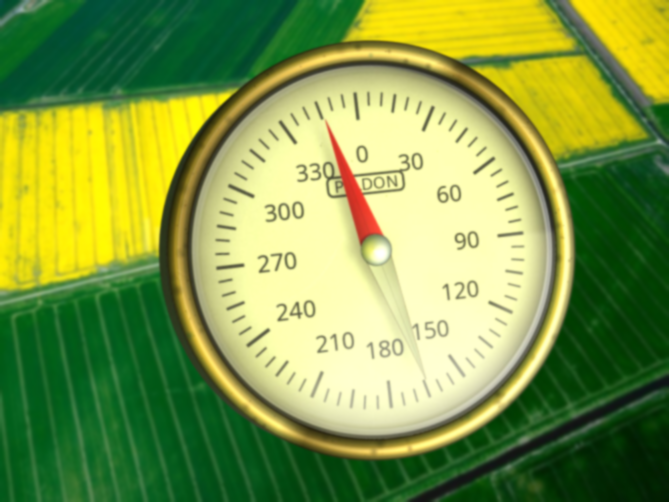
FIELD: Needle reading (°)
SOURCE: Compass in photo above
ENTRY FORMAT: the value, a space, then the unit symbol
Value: 345 °
